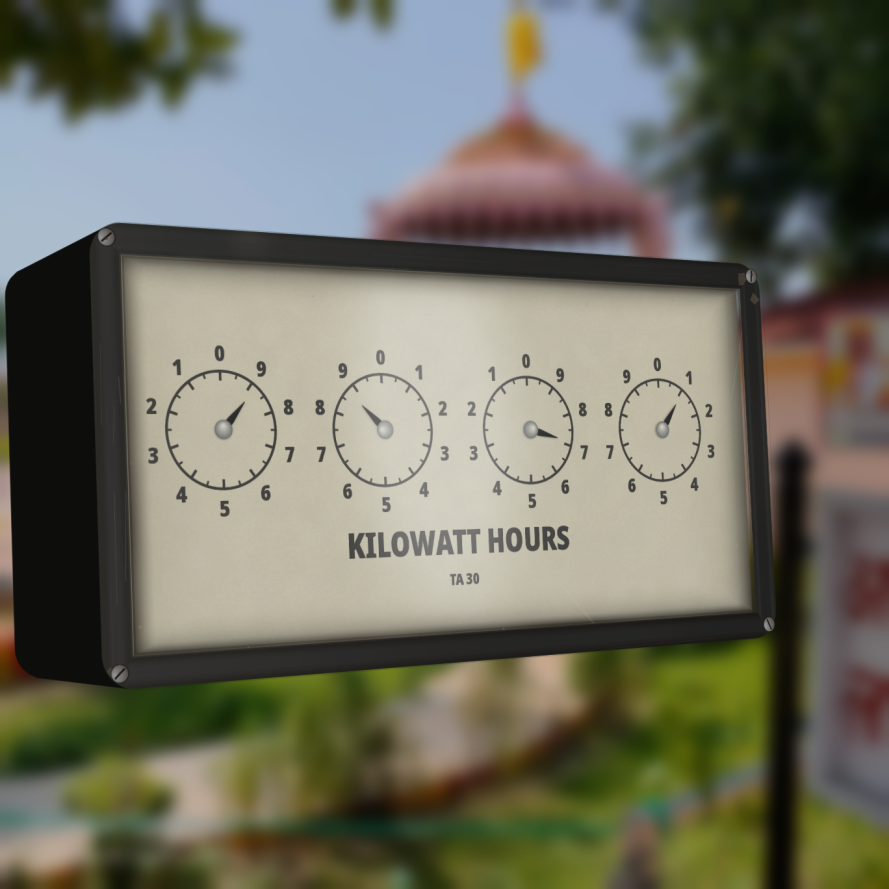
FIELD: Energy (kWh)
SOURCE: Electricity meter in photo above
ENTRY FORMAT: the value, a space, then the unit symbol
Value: 8871 kWh
